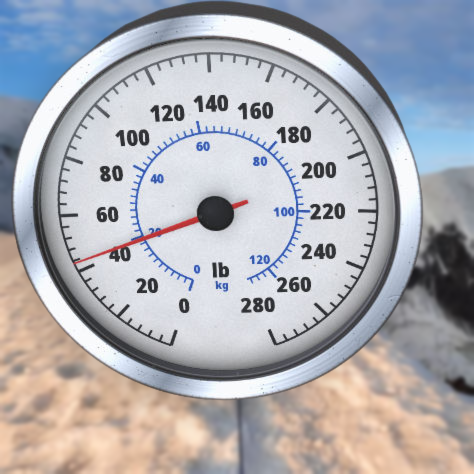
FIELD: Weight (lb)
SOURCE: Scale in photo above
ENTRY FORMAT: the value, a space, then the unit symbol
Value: 44 lb
